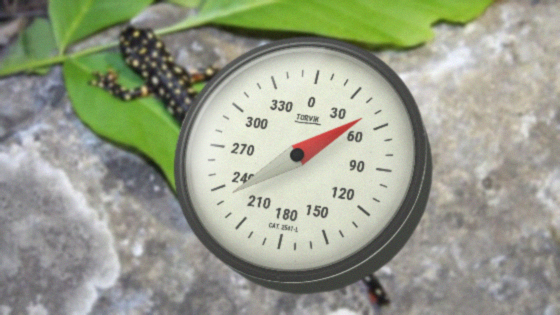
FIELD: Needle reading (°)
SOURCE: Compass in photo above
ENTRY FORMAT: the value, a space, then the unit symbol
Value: 50 °
